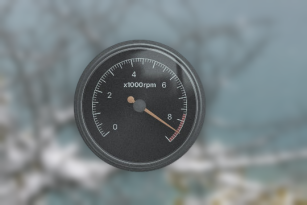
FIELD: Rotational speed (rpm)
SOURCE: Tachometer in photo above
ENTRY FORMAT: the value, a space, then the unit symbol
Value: 8500 rpm
